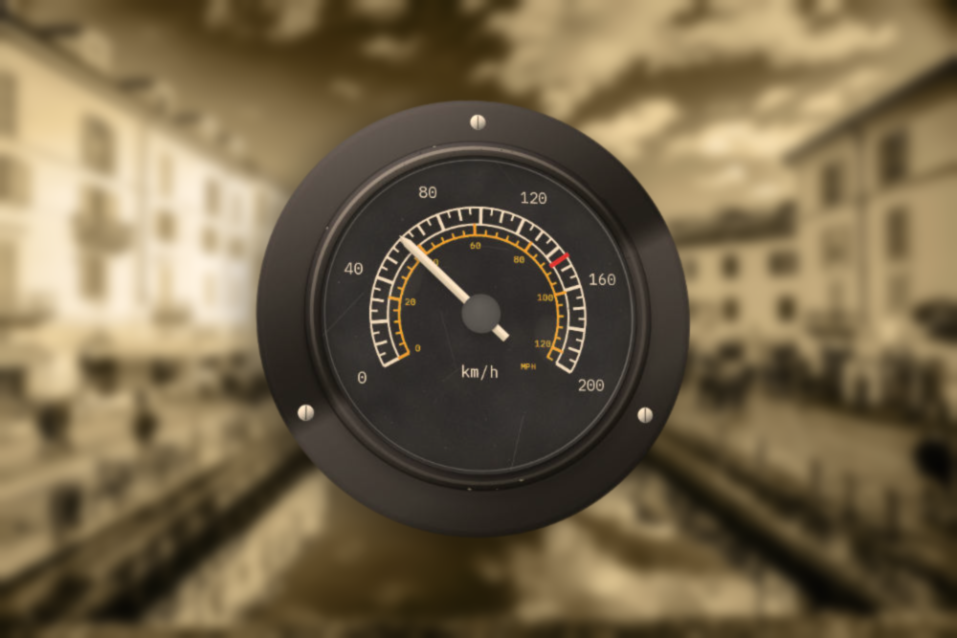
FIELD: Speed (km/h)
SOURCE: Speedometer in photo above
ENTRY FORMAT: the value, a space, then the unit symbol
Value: 60 km/h
